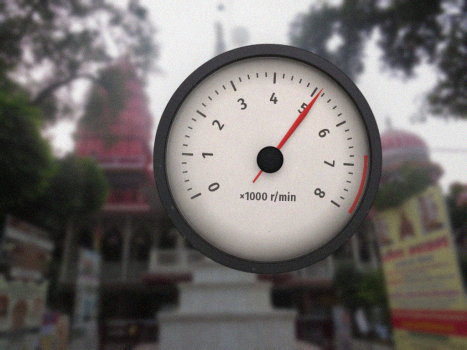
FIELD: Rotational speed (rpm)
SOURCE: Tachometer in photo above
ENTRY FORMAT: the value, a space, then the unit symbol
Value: 5100 rpm
